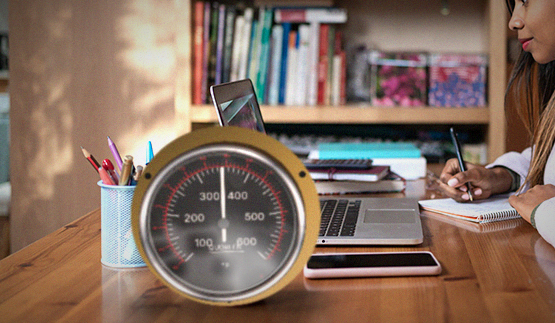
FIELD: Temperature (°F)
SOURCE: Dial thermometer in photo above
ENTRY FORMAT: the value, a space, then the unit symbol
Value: 350 °F
